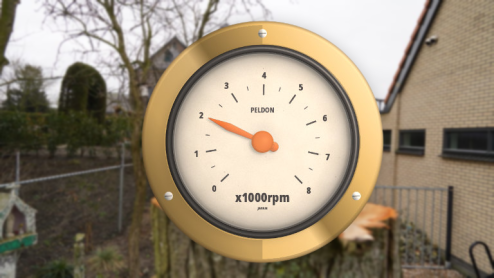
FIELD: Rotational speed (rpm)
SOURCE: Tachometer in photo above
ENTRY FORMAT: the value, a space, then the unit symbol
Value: 2000 rpm
